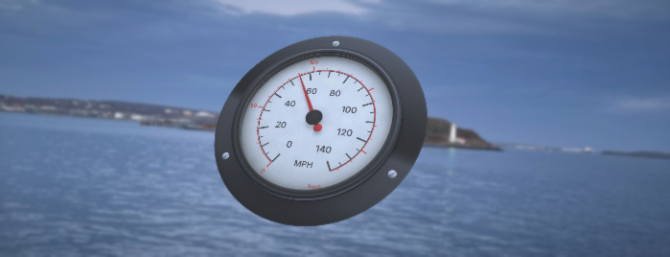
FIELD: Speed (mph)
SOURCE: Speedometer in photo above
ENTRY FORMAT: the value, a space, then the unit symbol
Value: 55 mph
